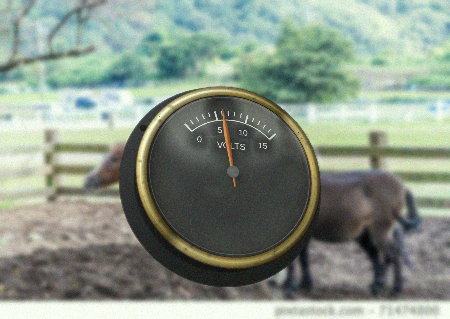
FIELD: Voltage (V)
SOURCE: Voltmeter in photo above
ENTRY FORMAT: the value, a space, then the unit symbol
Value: 6 V
